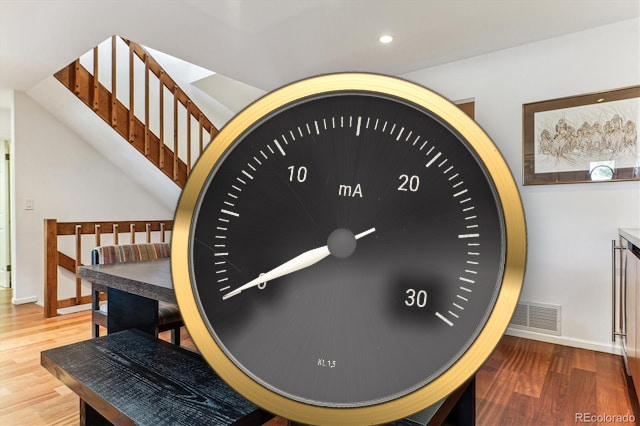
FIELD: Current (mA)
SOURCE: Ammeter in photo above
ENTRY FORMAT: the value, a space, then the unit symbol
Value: 0 mA
